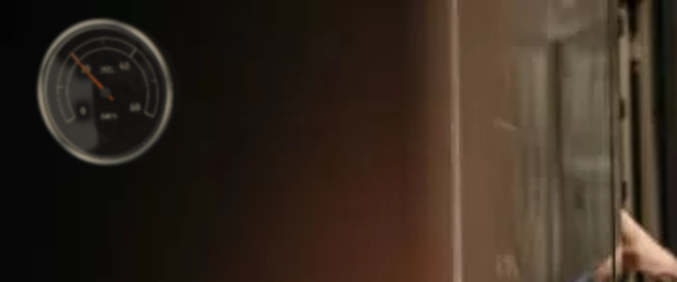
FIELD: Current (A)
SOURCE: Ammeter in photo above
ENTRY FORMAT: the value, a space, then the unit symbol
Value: 20 A
